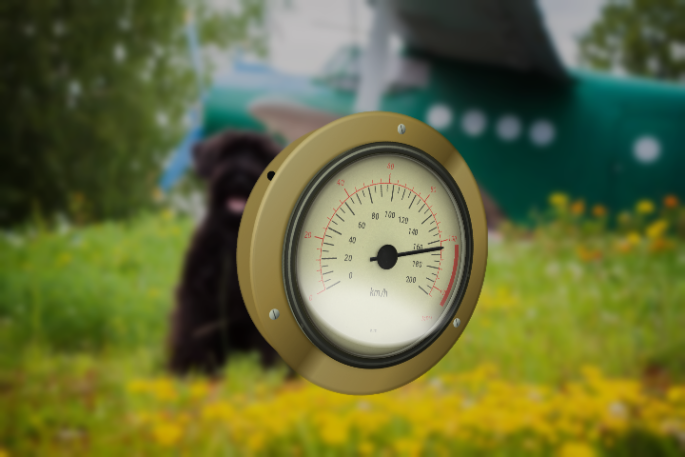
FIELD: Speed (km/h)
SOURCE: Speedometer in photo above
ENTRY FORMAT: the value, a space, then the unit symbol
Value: 165 km/h
